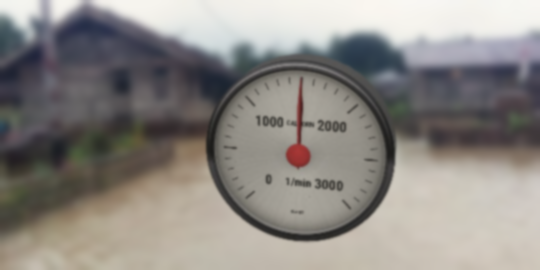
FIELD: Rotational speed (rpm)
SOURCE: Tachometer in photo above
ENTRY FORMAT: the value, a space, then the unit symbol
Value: 1500 rpm
